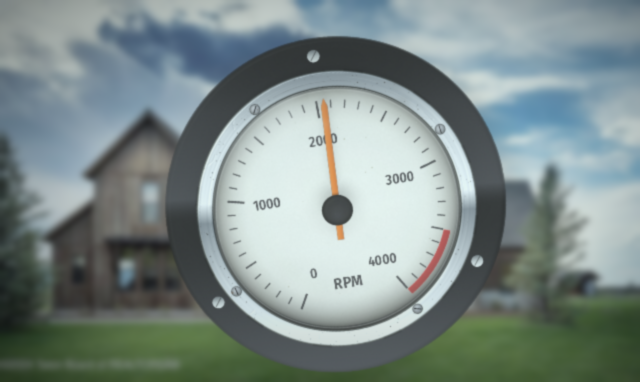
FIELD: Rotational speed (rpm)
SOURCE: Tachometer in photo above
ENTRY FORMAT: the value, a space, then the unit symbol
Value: 2050 rpm
